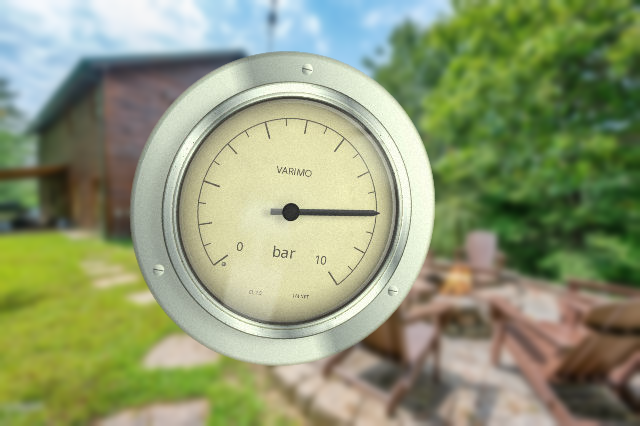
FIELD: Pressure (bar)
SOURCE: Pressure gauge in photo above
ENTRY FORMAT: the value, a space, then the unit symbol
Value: 8 bar
